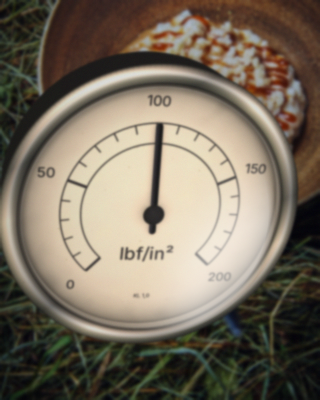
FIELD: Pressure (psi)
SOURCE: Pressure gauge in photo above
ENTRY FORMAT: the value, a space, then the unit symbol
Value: 100 psi
